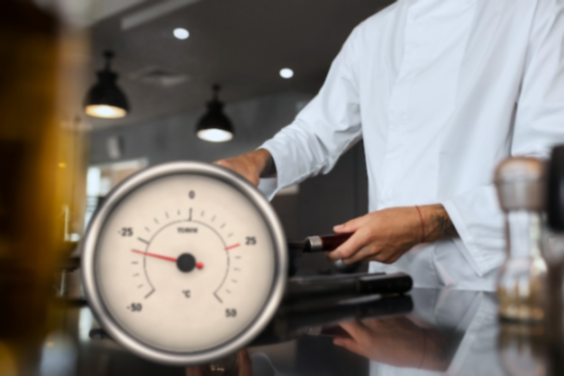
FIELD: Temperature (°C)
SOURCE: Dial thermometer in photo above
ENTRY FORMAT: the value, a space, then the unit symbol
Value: -30 °C
